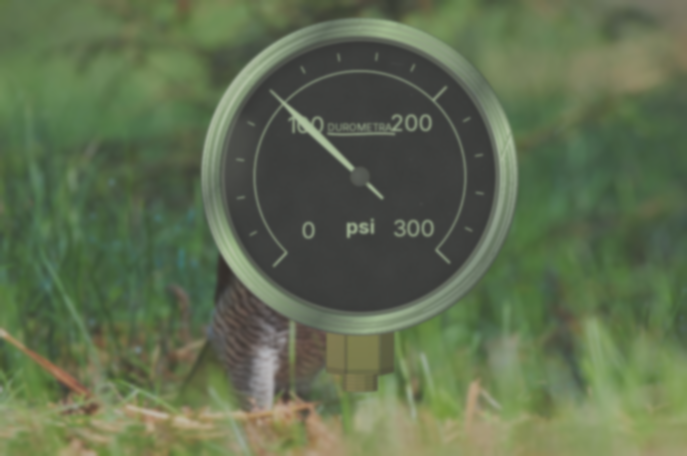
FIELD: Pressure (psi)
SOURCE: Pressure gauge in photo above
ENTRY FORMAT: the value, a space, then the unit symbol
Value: 100 psi
